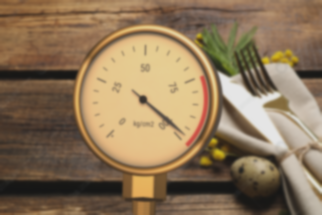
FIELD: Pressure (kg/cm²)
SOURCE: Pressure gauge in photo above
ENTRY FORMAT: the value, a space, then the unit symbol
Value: 97.5 kg/cm²
